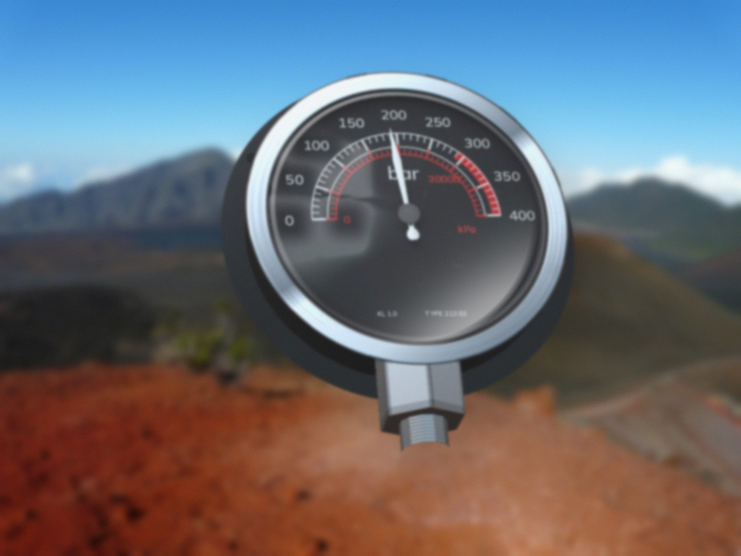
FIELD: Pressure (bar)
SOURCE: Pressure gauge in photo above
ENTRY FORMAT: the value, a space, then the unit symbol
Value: 190 bar
